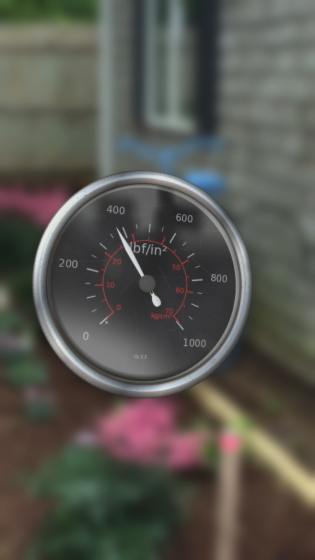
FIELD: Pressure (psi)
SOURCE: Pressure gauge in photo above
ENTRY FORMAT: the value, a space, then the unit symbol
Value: 375 psi
